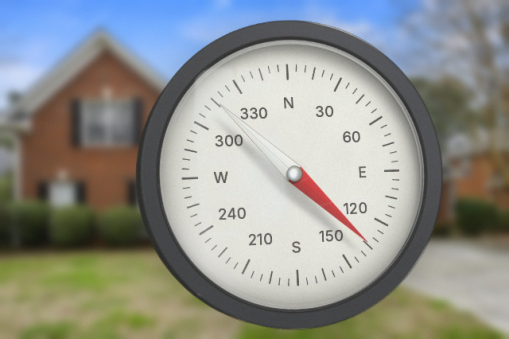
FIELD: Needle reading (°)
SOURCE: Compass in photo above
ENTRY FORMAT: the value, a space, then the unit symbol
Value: 135 °
